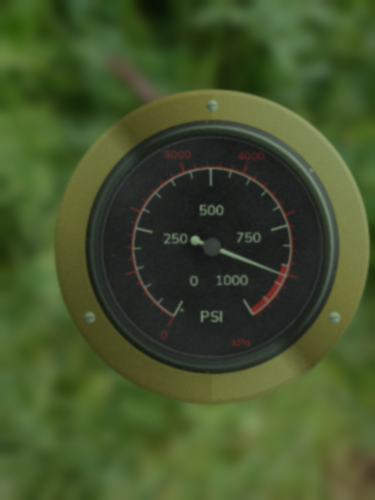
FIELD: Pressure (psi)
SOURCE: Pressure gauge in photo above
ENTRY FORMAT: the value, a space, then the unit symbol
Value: 875 psi
